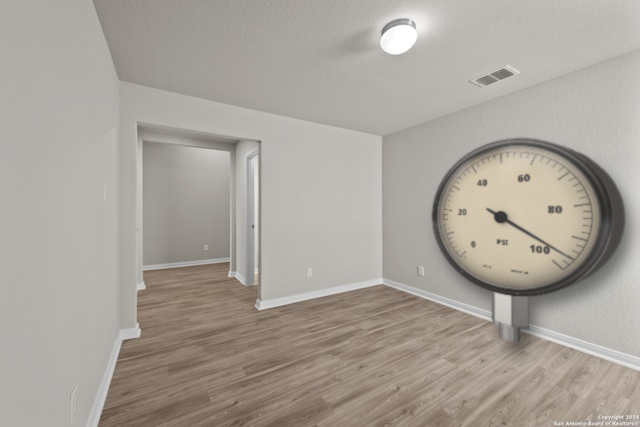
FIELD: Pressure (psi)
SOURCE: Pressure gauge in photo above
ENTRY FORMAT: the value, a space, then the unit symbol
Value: 96 psi
